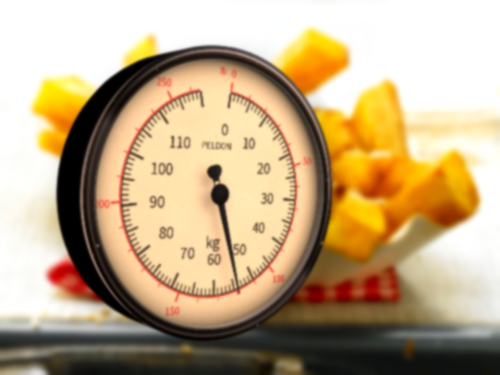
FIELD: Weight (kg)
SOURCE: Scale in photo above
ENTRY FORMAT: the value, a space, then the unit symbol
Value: 55 kg
